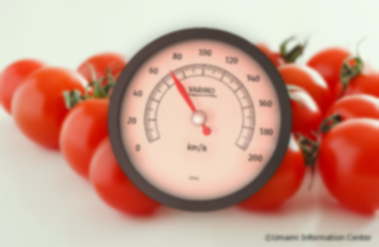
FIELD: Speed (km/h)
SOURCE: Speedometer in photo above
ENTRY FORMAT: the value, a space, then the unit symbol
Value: 70 km/h
